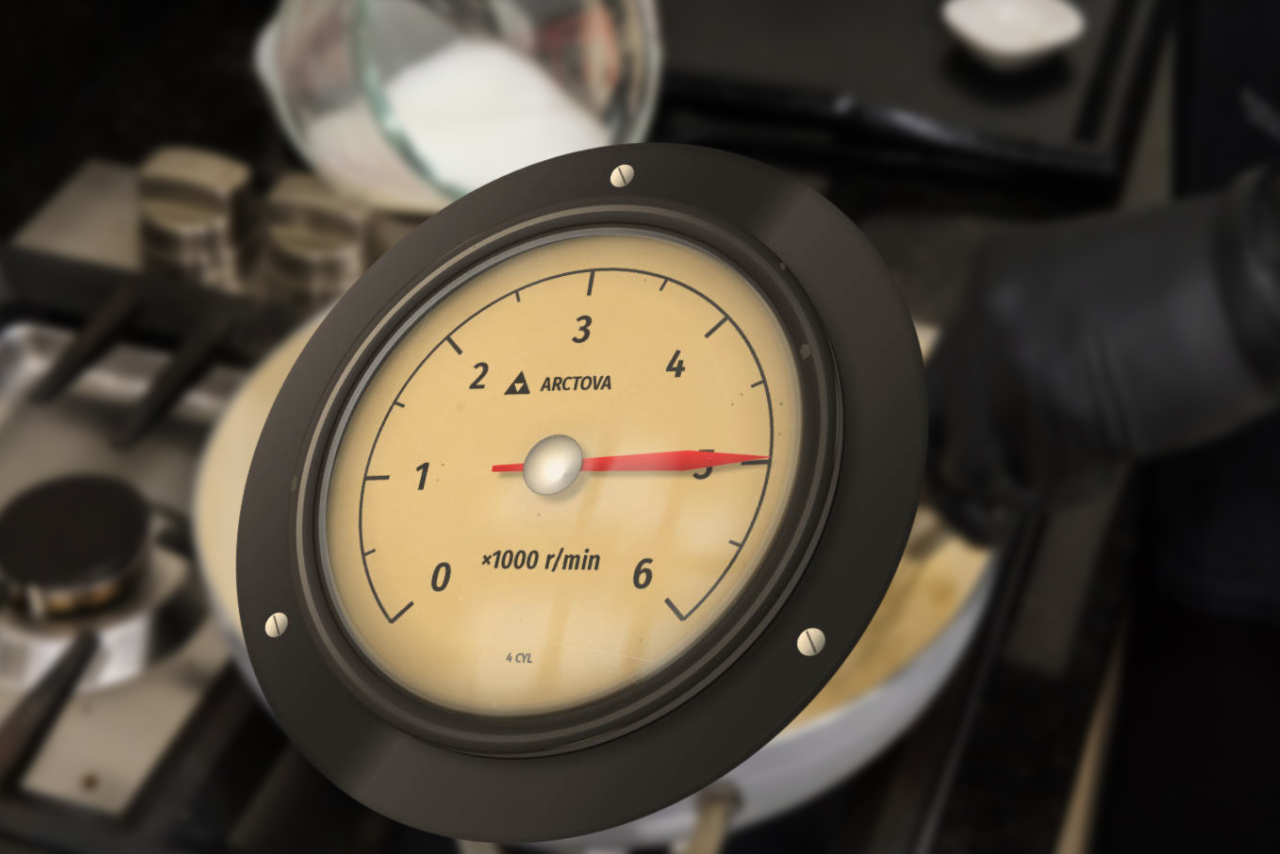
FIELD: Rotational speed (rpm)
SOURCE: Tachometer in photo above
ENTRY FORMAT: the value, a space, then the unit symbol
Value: 5000 rpm
